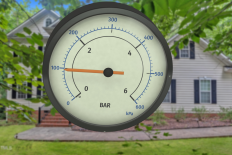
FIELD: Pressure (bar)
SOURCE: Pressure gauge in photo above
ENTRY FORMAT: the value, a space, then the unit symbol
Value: 1 bar
